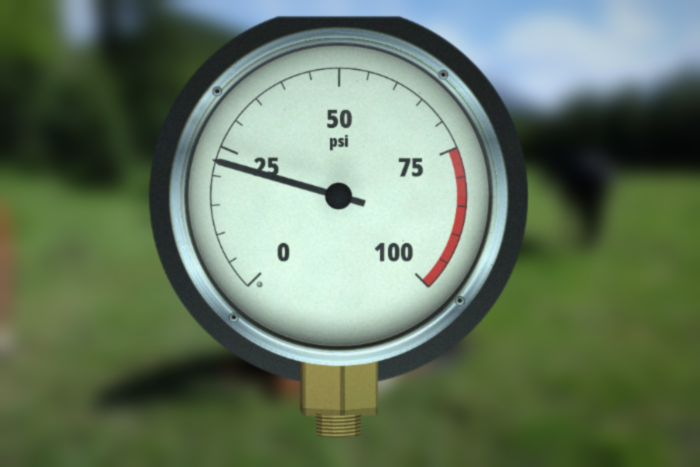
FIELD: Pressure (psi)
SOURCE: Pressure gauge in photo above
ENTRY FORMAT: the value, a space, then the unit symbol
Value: 22.5 psi
